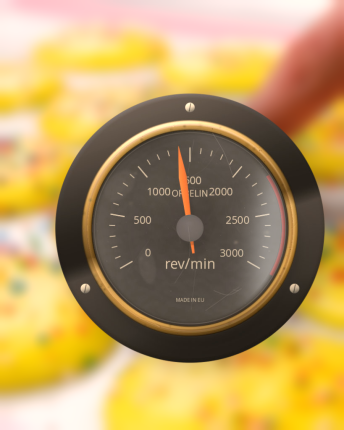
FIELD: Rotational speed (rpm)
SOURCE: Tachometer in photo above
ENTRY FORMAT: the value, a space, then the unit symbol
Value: 1400 rpm
